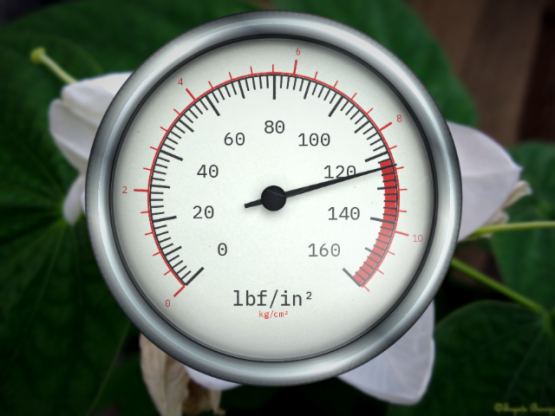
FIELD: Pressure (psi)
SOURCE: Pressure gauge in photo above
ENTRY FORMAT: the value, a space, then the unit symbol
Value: 124 psi
